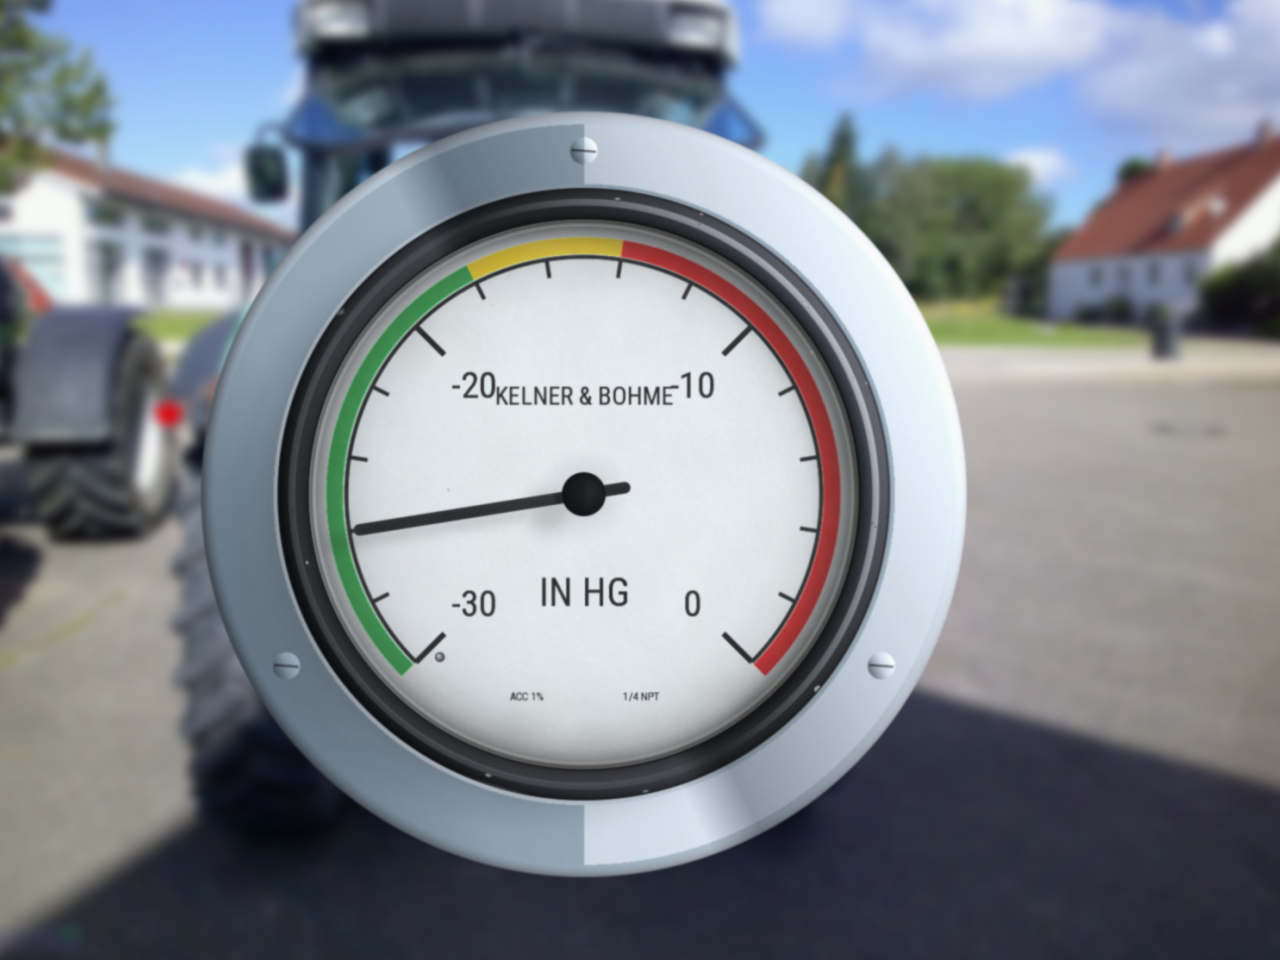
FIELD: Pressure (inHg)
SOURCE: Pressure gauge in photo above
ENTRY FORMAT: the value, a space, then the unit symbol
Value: -26 inHg
